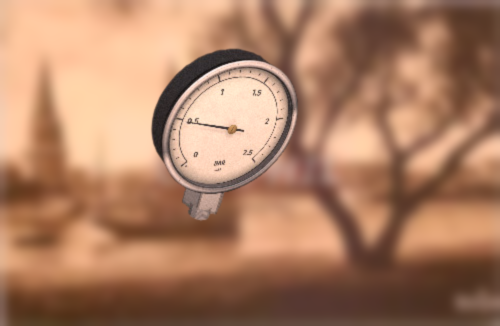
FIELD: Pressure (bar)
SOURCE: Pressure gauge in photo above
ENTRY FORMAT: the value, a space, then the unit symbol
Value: 0.5 bar
